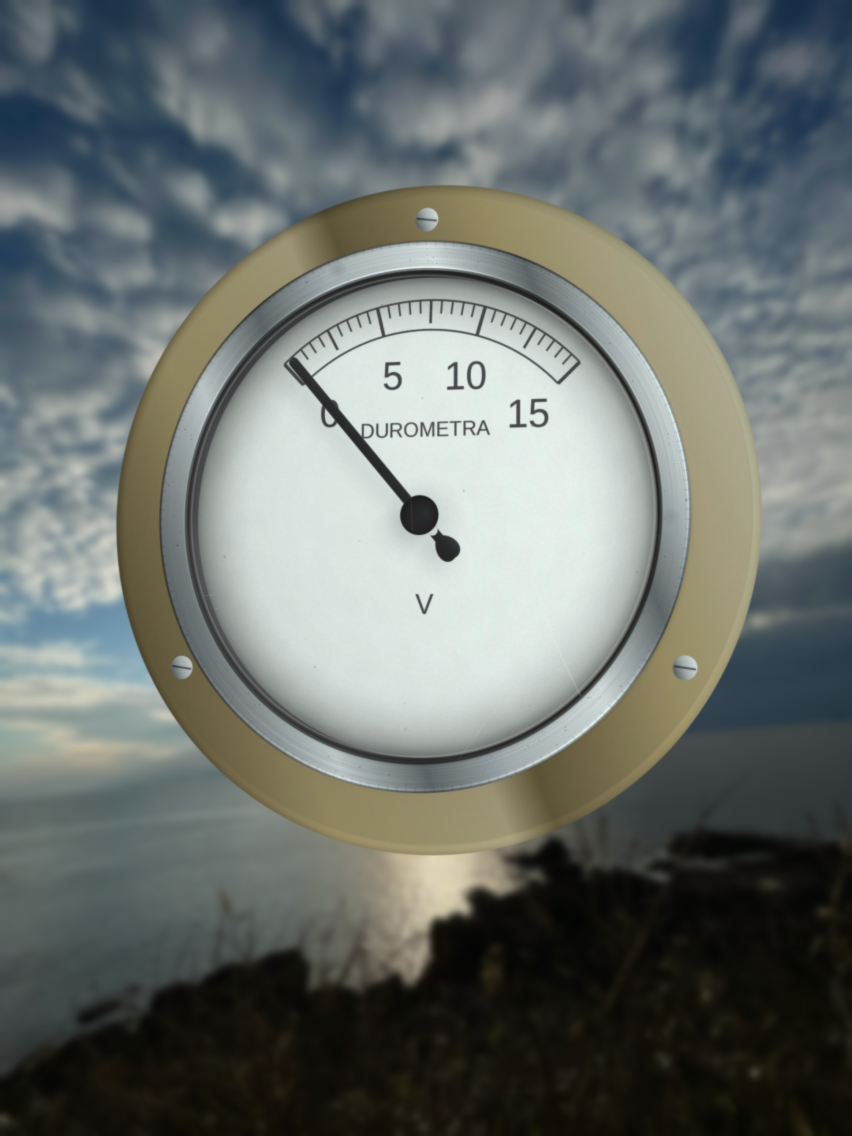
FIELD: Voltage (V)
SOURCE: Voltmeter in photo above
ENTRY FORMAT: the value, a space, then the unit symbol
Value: 0.5 V
